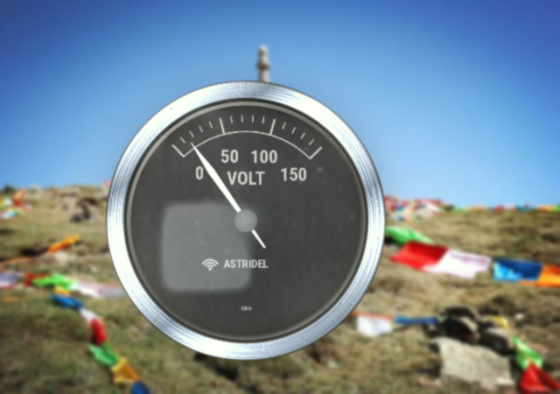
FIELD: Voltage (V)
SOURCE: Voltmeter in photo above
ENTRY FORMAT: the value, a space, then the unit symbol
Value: 15 V
